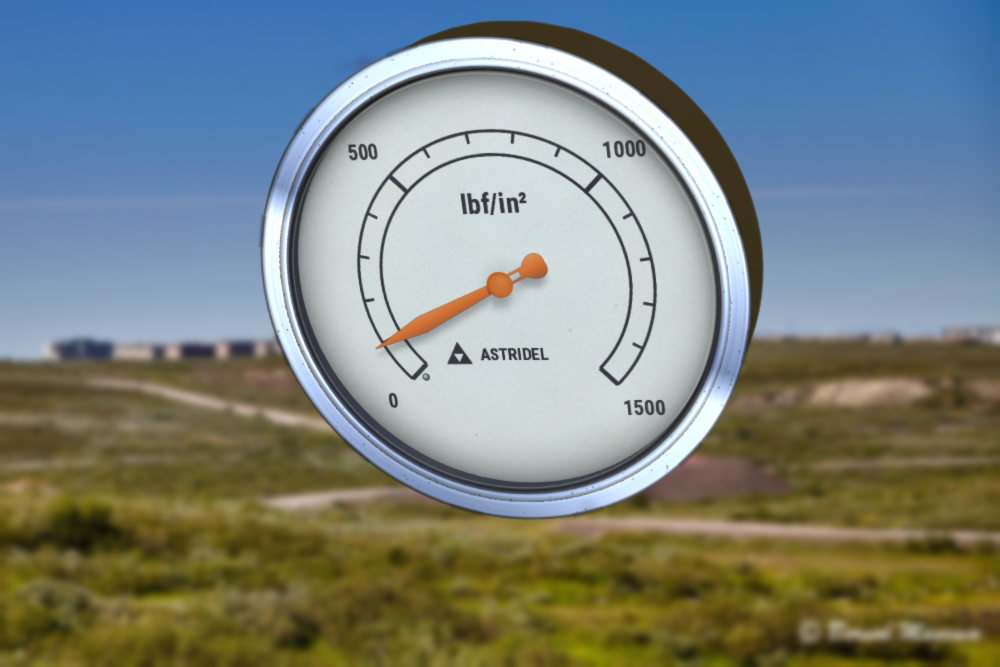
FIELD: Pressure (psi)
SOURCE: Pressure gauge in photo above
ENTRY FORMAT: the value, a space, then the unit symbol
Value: 100 psi
